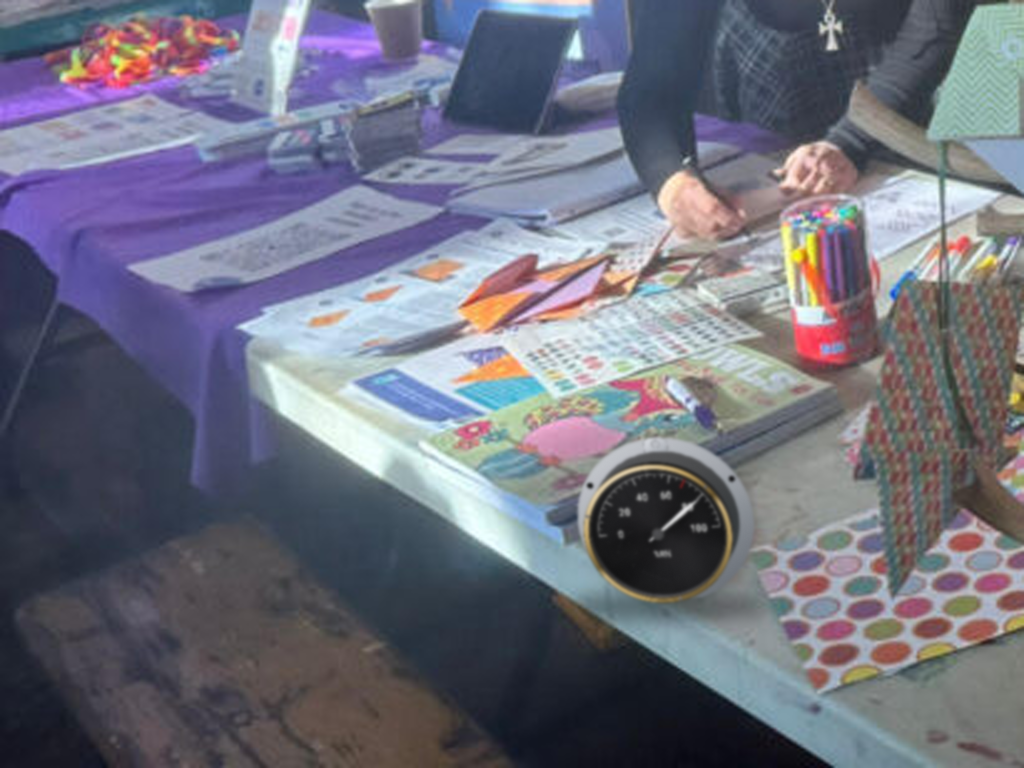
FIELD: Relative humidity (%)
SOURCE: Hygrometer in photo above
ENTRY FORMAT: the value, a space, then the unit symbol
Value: 80 %
